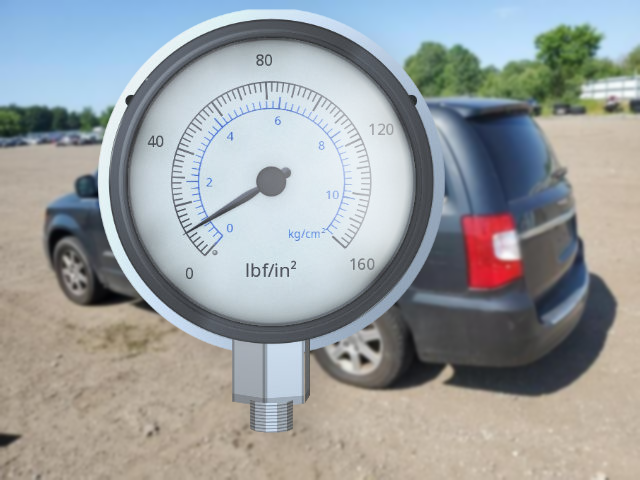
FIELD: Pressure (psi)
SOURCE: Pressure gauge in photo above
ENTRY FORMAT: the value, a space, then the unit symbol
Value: 10 psi
